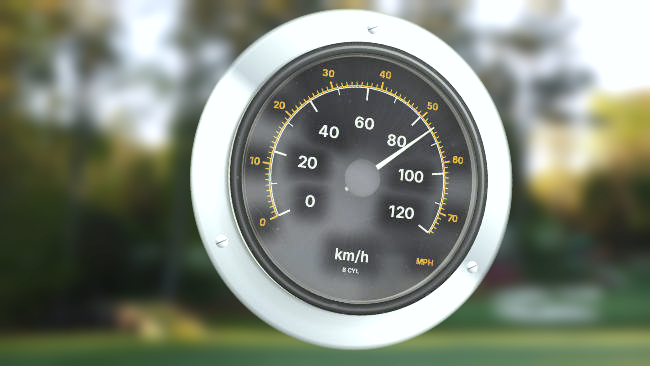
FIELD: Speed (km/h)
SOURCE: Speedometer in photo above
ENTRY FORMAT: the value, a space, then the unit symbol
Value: 85 km/h
